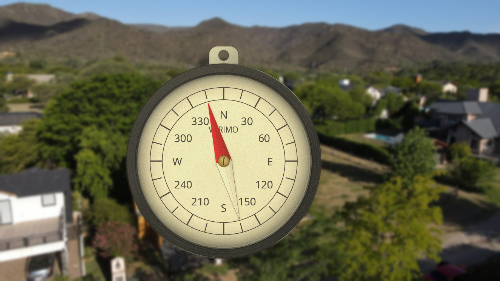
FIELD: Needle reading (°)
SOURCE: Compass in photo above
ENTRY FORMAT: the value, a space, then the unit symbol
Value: 345 °
